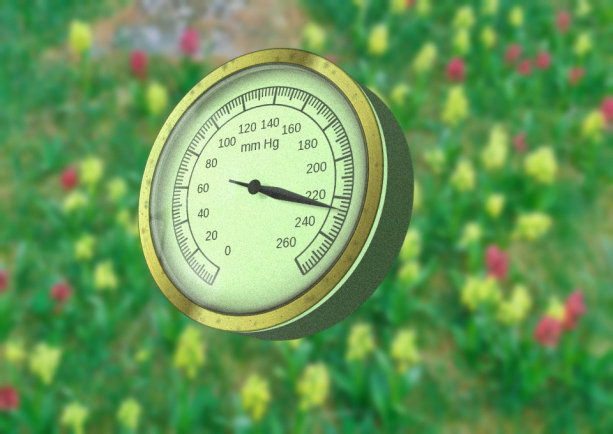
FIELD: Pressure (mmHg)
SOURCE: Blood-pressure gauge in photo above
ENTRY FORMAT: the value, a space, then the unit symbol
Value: 226 mmHg
